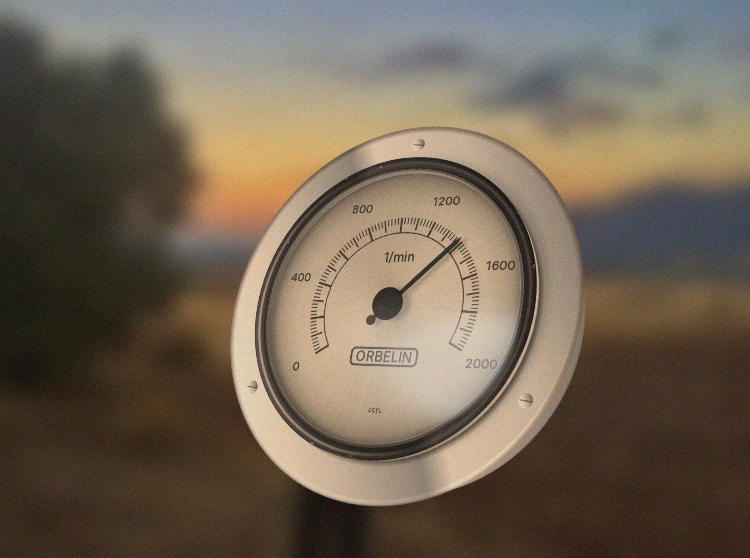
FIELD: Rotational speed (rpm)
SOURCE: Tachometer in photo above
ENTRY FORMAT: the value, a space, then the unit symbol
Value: 1400 rpm
